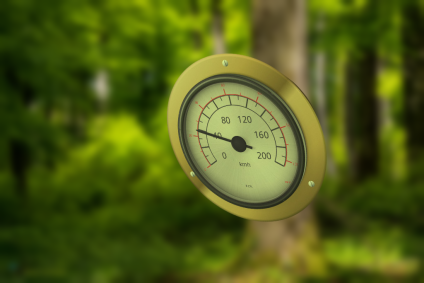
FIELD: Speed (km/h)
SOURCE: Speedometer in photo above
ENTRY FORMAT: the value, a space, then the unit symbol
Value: 40 km/h
